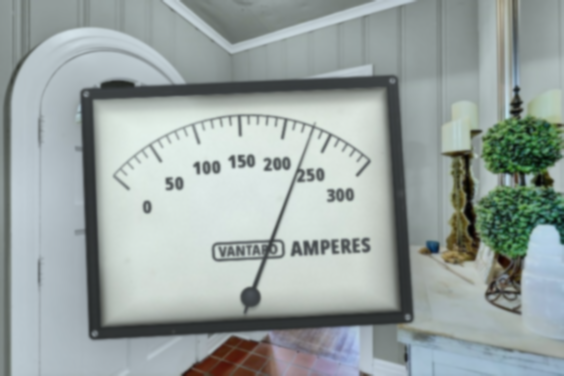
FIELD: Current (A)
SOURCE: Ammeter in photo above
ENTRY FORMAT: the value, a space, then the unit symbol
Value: 230 A
